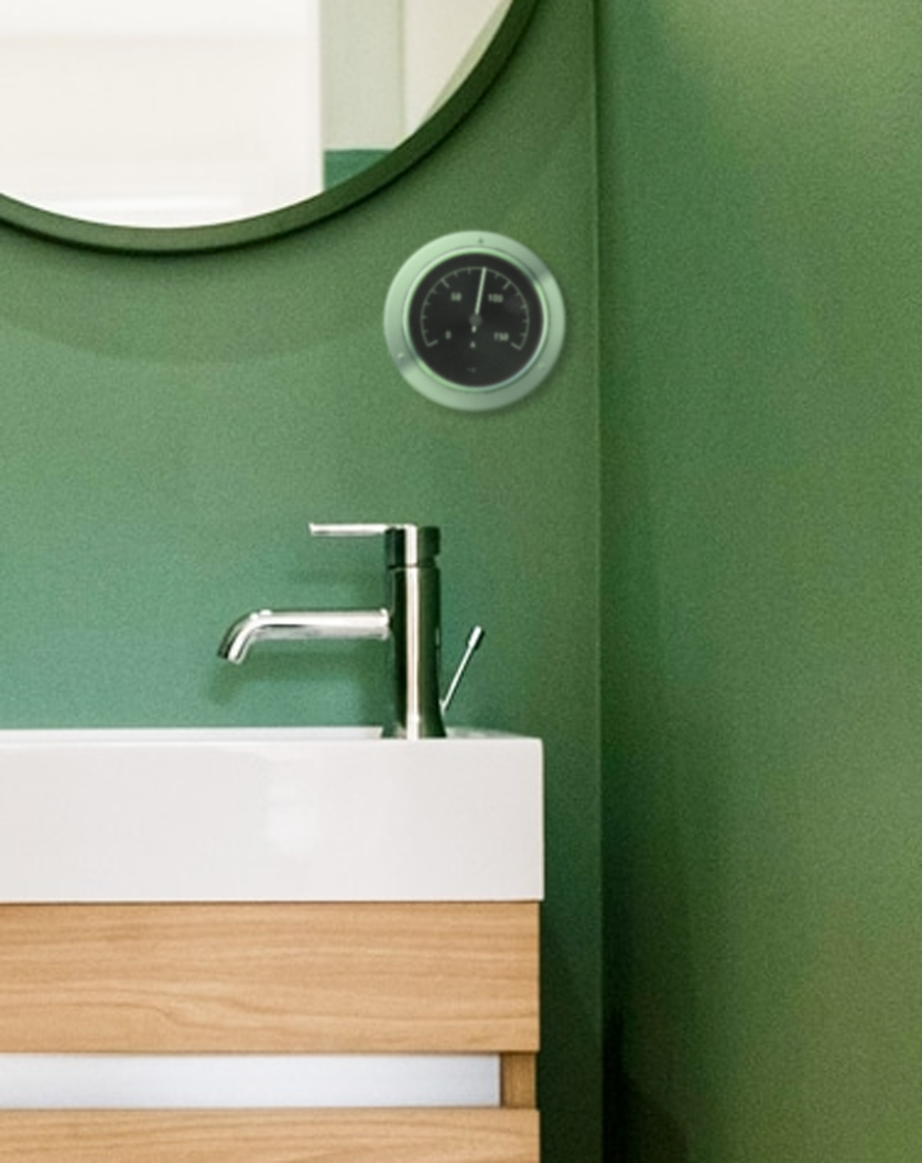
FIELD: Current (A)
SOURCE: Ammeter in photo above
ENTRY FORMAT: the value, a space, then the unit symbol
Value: 80 A
